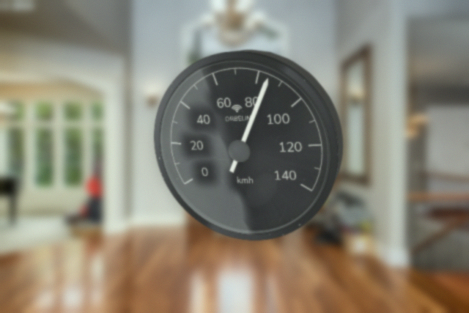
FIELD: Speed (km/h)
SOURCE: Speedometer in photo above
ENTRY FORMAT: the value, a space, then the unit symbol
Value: 85 km/h
